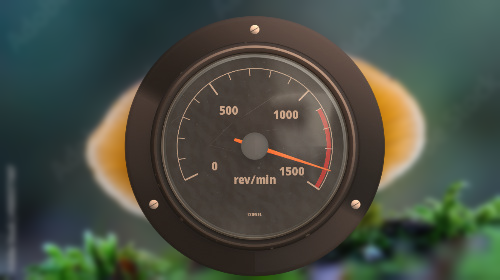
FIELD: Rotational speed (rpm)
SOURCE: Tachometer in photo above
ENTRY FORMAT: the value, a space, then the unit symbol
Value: 1400 rpm
